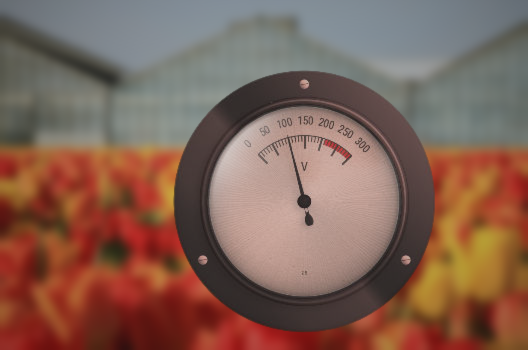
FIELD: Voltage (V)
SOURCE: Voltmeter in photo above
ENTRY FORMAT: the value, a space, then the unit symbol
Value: 100 V
